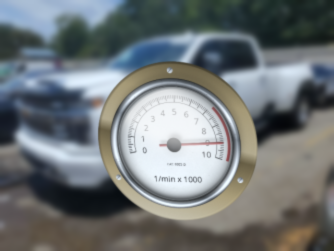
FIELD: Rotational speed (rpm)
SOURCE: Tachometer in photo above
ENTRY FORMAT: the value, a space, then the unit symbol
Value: 9000 rpm
